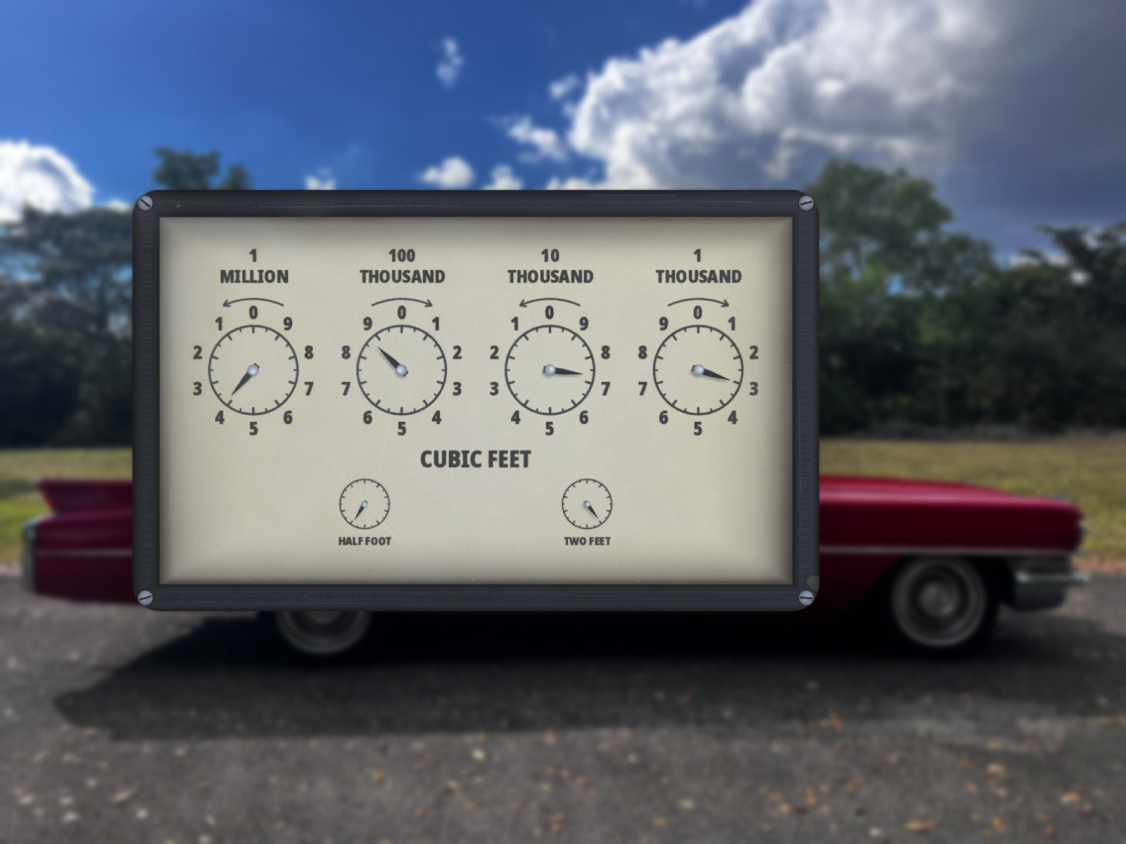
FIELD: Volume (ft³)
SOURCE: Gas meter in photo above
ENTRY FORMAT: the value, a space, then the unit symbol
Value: 387300 ft³
